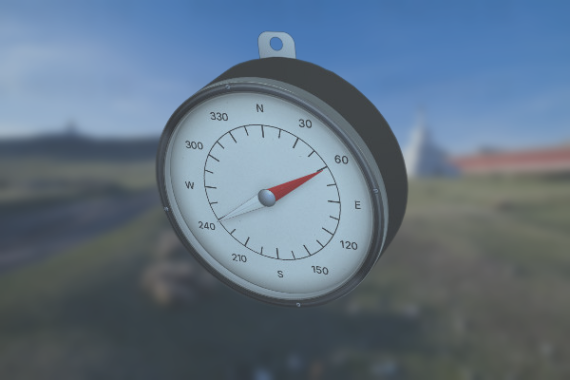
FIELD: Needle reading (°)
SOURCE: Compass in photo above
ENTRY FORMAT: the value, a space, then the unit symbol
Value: 60 °
